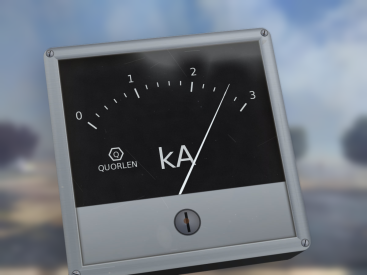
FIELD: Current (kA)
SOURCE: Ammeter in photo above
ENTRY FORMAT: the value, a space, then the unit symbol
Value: 2.6 kA
